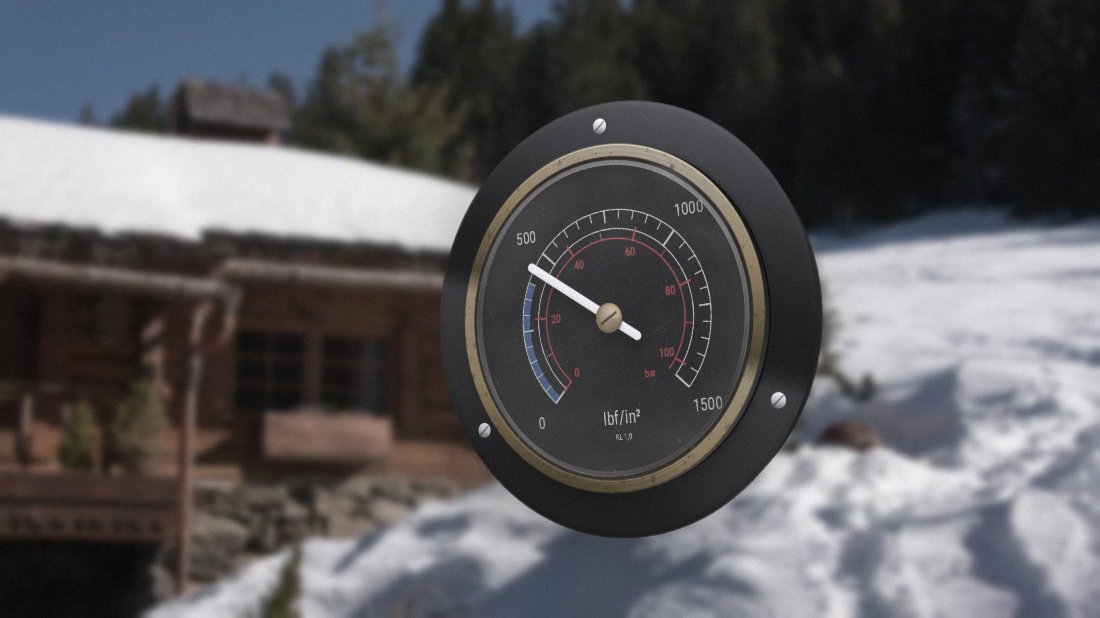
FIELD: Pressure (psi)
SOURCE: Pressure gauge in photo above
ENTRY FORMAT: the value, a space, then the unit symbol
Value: 450 psi
